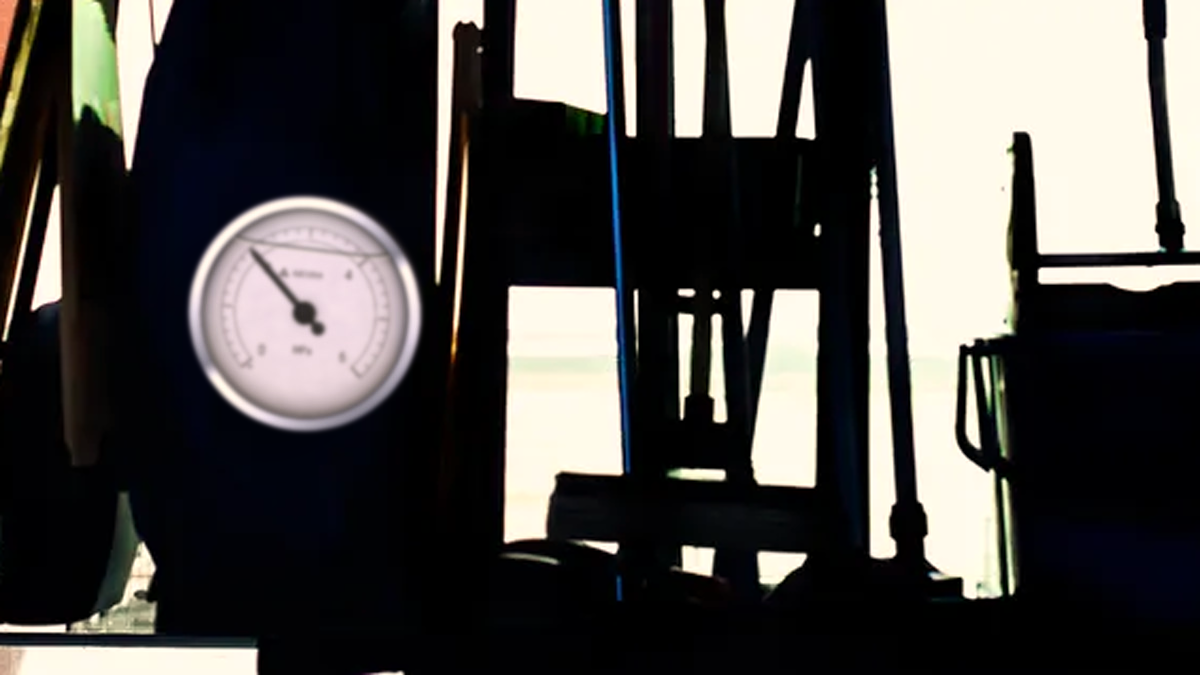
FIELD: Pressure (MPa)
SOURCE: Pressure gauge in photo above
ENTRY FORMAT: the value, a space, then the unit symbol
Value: 2 MPa
